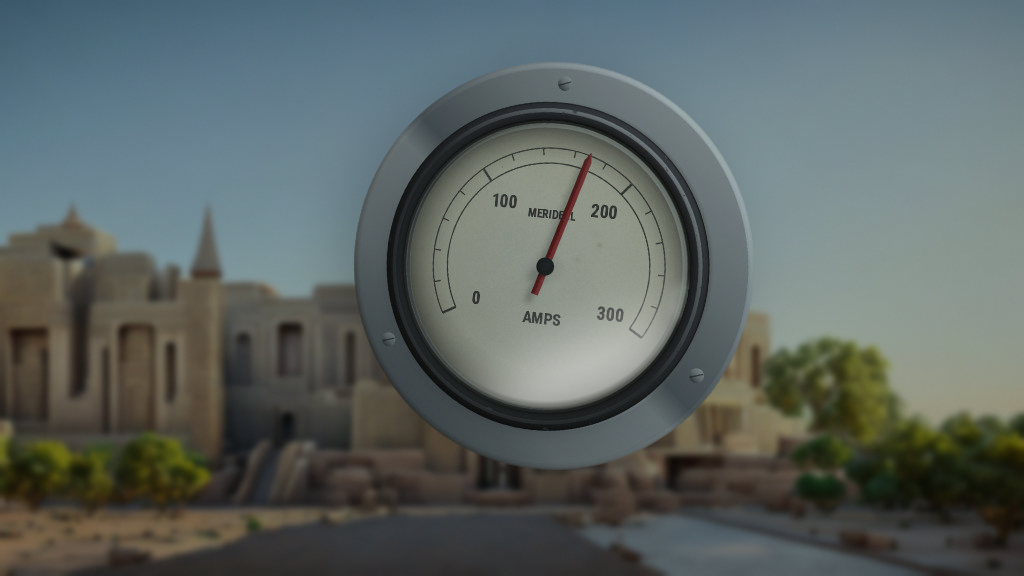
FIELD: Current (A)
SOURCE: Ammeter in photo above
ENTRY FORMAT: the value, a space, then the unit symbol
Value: 170 A
